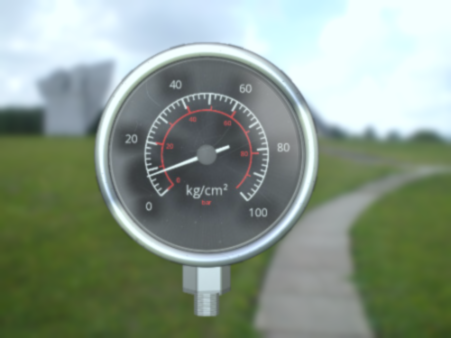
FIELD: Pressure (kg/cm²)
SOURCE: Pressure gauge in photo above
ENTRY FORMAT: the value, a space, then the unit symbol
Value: 8 kg/cm²
